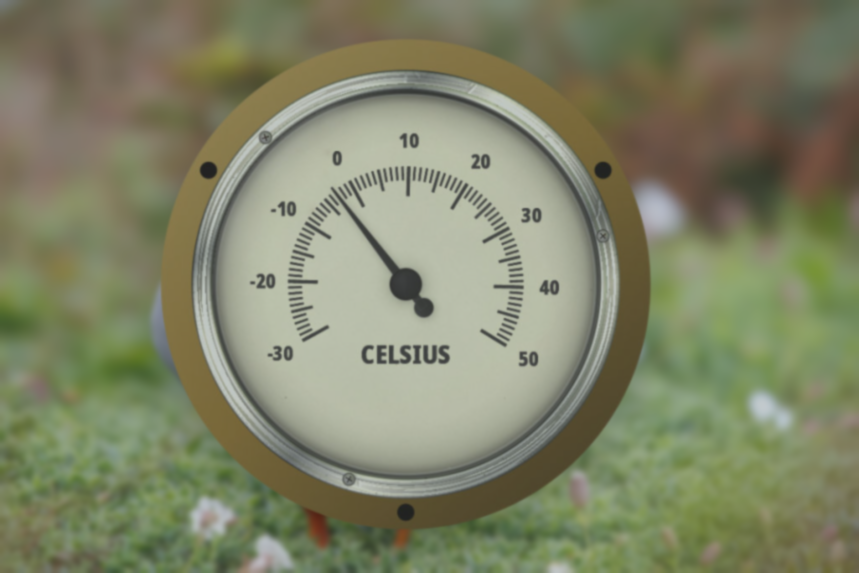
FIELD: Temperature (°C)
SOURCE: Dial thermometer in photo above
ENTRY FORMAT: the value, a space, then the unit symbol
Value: -3 °C
